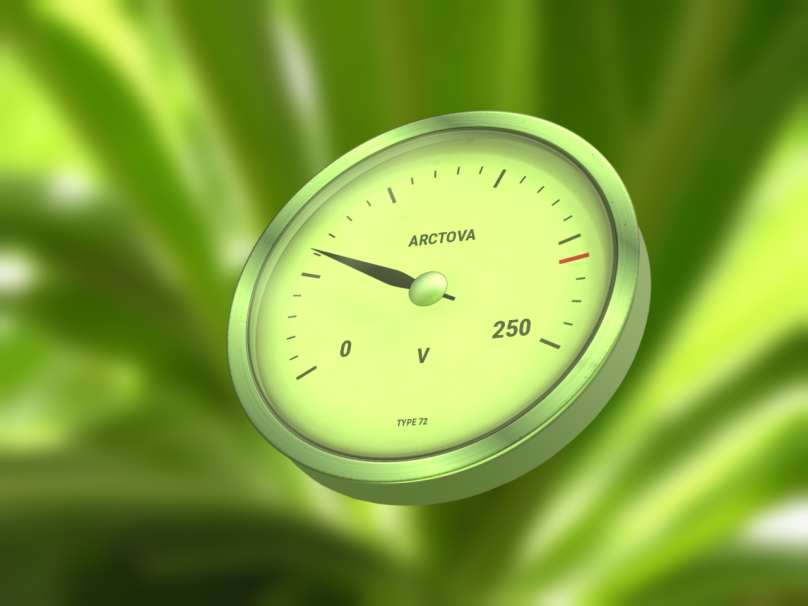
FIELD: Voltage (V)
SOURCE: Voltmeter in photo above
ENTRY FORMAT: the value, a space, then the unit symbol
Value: 60 V
